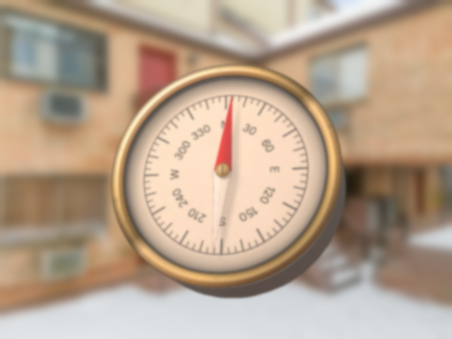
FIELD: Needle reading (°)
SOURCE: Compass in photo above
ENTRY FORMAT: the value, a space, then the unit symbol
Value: 5 °
